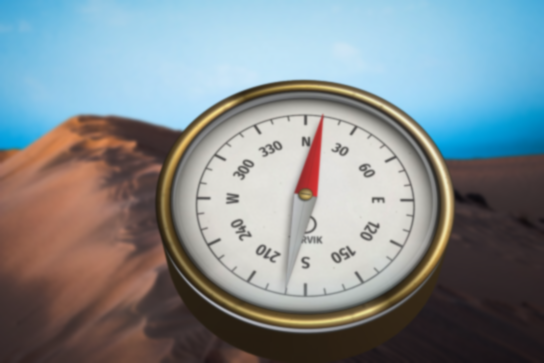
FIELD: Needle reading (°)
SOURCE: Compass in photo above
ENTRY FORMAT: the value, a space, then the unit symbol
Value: 10 °
